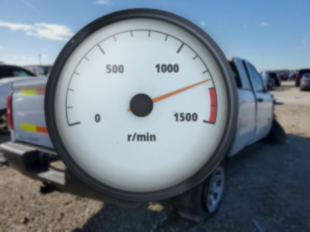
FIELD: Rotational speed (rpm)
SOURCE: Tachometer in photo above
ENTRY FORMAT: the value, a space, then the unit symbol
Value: 1250 rpm
